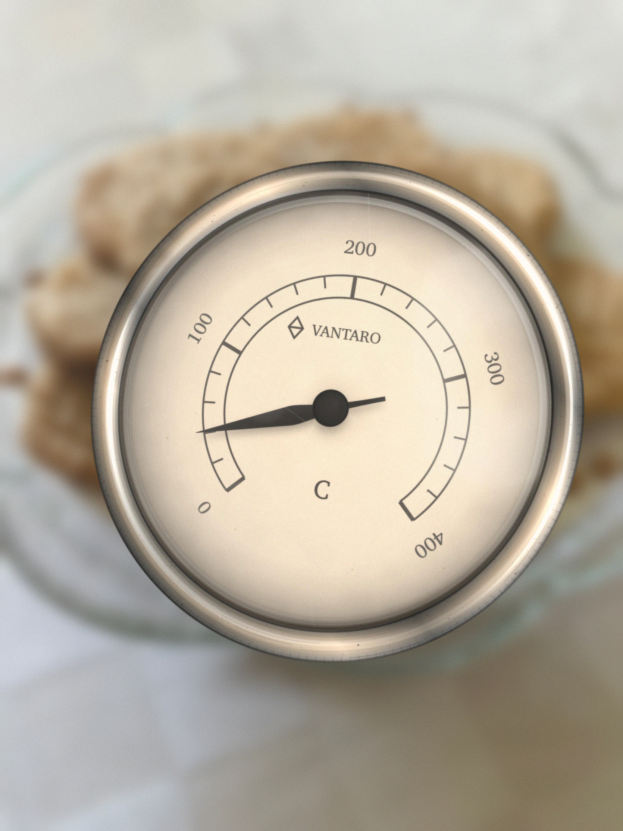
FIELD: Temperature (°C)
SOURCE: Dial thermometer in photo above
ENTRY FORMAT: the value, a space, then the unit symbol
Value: 40 °C
